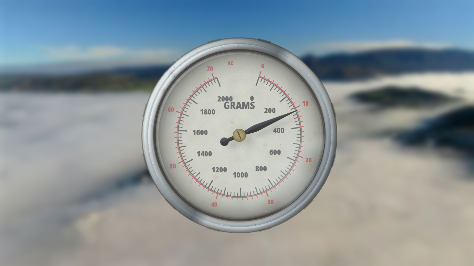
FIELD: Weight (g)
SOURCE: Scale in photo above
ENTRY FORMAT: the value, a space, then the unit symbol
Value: 300 g
